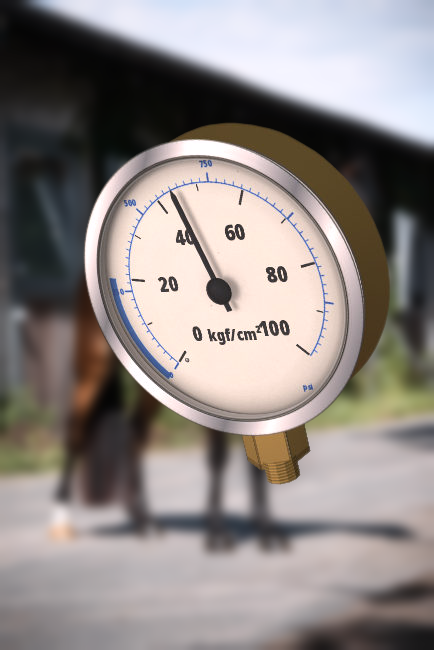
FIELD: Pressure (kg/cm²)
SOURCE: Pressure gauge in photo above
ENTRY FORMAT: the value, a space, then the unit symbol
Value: 45 kg/cm²
